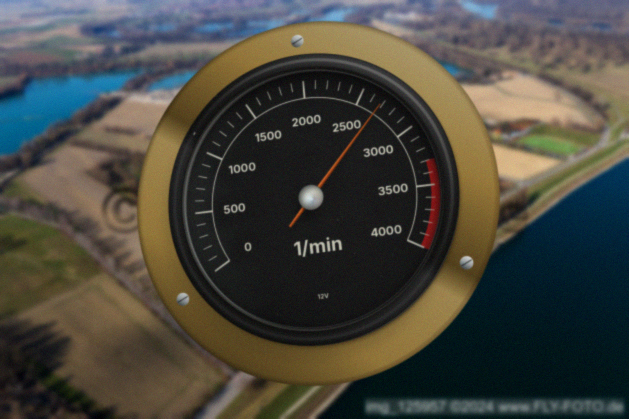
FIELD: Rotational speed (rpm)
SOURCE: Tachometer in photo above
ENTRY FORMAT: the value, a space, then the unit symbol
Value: 2700 rpm
